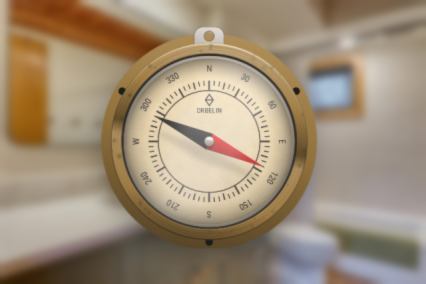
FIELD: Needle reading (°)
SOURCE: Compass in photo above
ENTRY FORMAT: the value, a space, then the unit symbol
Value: 115 °
